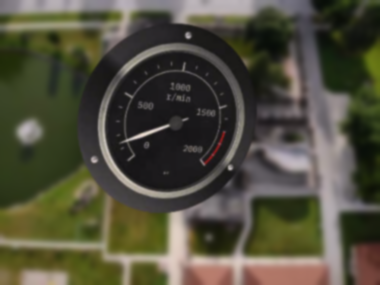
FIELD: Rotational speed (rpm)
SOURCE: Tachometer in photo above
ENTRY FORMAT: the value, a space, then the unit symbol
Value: 150 rpm
